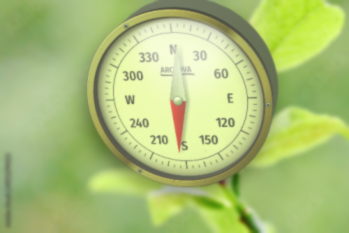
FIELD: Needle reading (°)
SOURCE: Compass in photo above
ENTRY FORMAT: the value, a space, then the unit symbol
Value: 185 °
